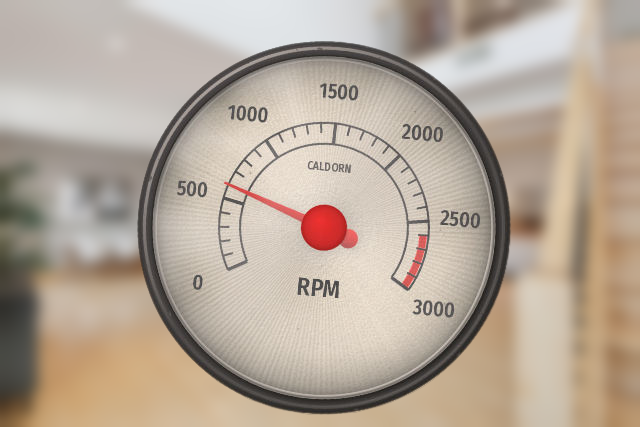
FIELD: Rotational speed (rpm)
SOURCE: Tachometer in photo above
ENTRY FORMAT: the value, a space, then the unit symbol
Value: 600 rpm
